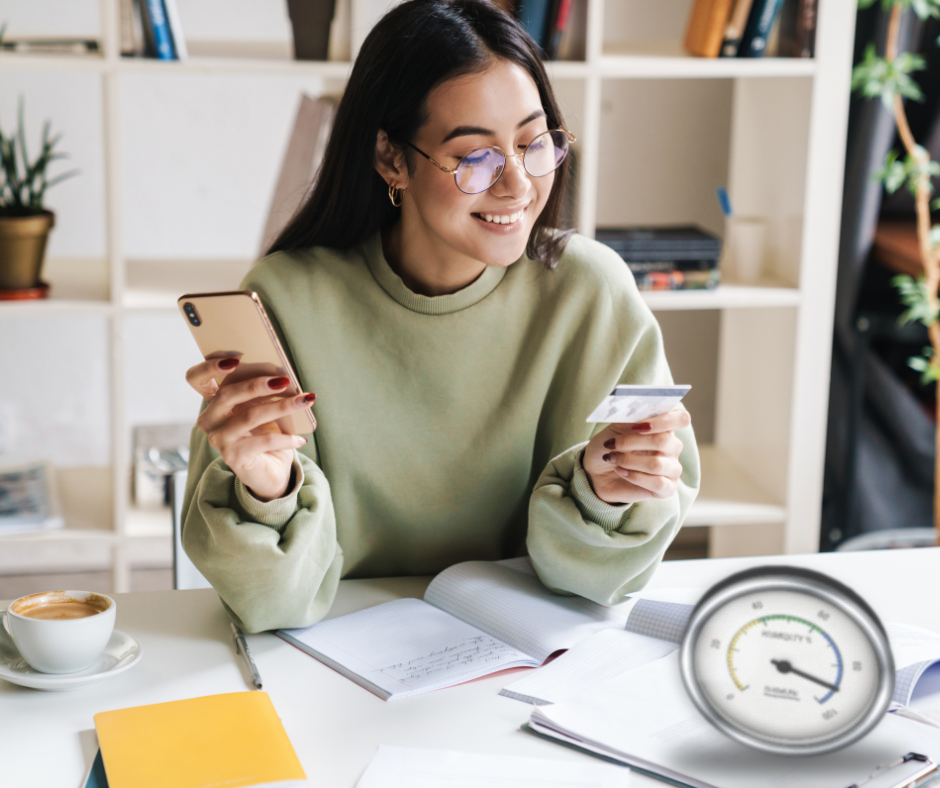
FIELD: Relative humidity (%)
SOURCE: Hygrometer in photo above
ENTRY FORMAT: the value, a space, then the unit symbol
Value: 90 %
